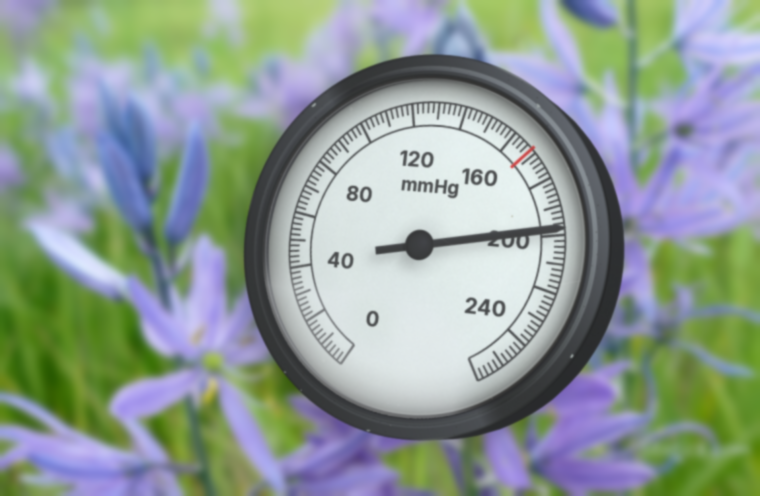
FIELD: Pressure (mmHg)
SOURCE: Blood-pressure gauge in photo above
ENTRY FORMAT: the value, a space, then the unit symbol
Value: 198 mmHg
